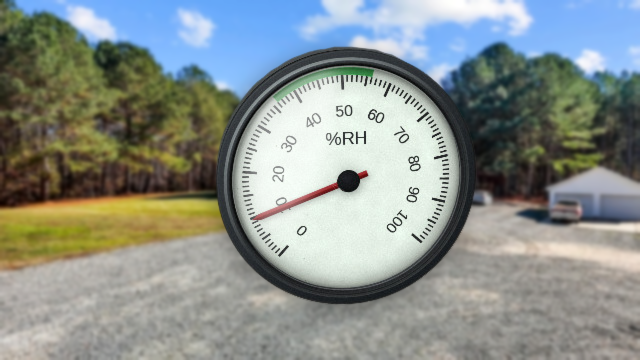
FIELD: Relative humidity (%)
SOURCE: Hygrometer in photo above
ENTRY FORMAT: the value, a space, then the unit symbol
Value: 10 %
